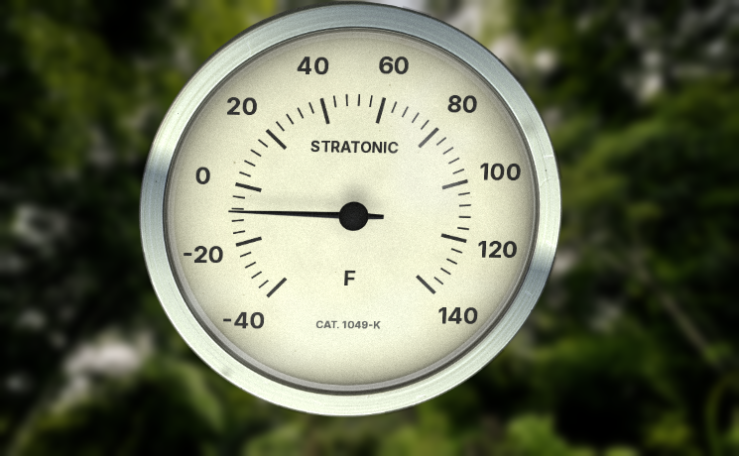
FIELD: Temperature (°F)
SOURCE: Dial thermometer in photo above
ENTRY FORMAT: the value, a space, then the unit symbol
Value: -8 °F
